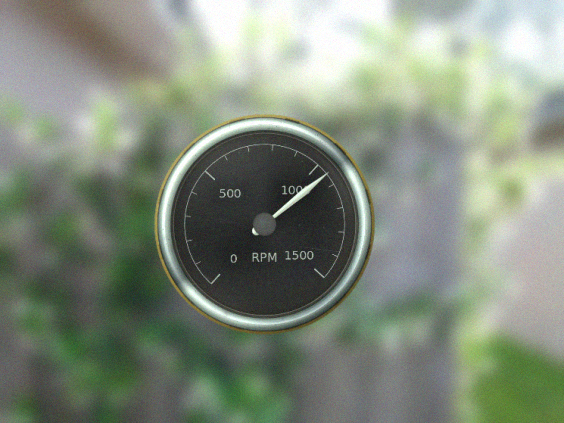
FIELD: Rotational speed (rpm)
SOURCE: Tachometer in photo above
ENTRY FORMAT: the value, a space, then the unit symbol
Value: 1050 rpm
